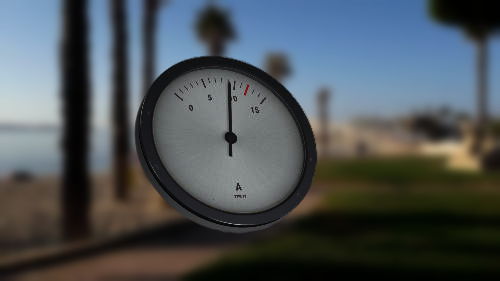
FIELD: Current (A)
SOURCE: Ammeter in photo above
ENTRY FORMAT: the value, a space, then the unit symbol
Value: 9 A
